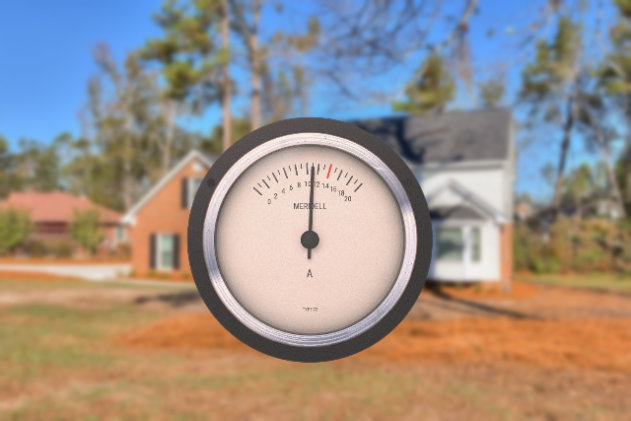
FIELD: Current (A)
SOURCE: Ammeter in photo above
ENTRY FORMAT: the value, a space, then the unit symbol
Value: 11 A
